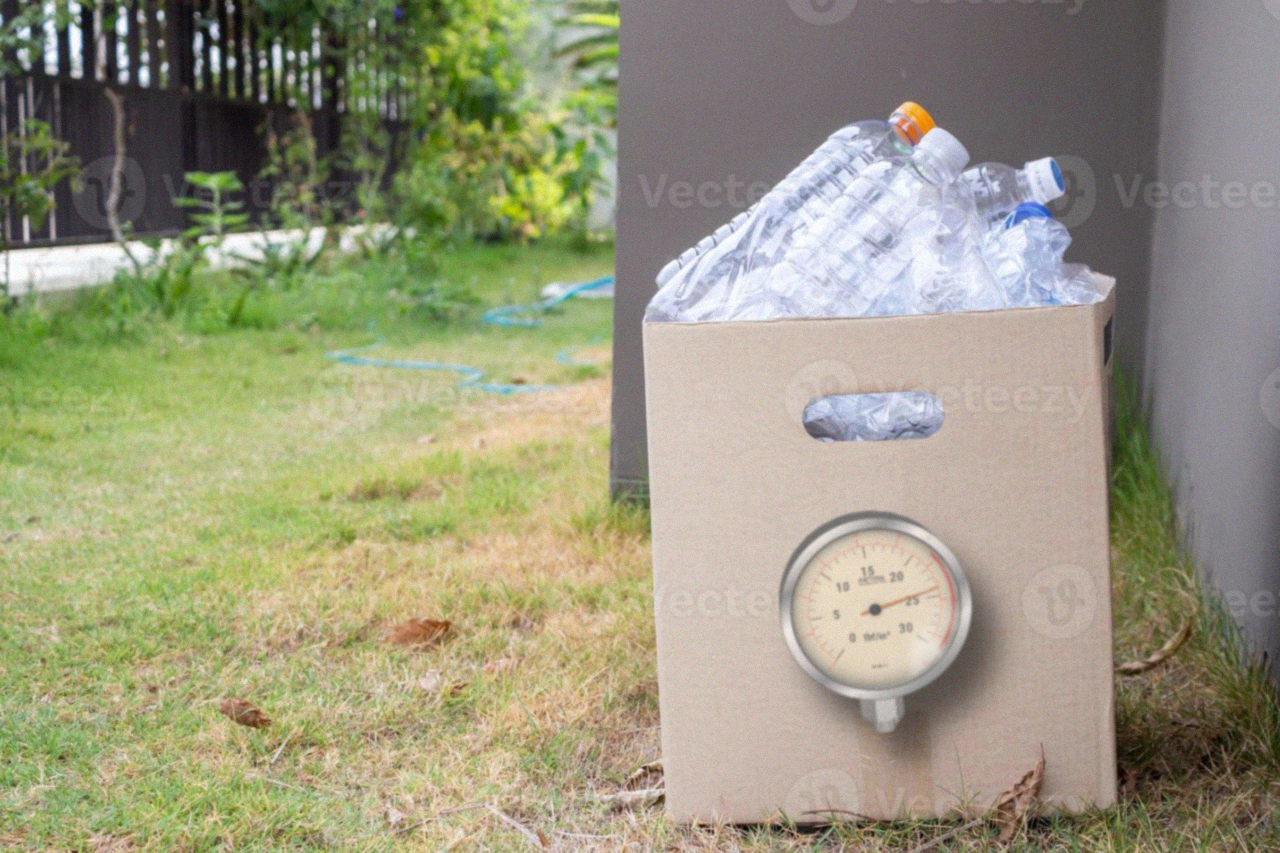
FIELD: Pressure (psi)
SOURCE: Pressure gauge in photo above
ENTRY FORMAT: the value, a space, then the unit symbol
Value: 24 psi
